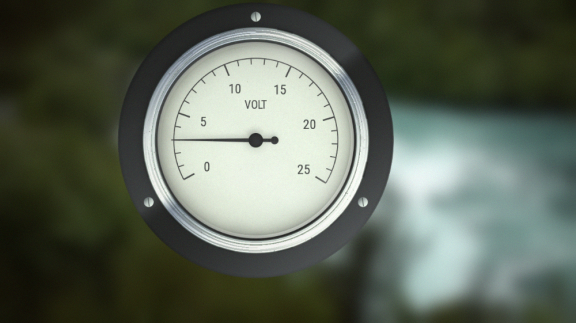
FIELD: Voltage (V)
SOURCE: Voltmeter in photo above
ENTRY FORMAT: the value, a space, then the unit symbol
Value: 3 V
